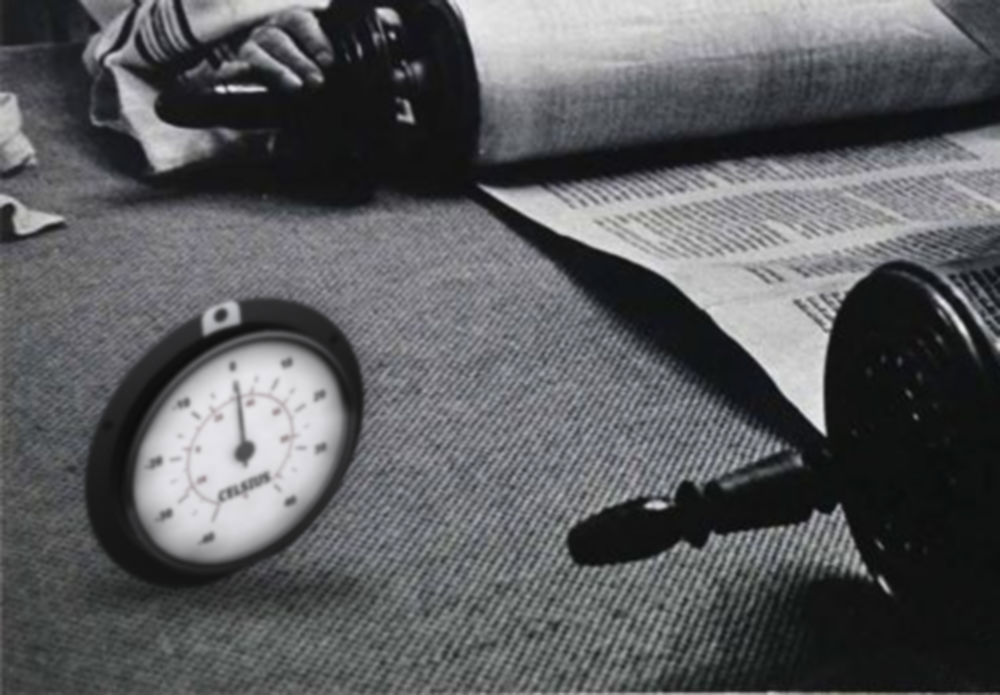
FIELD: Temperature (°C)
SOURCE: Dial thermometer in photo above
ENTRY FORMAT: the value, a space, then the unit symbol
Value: 0 °C
